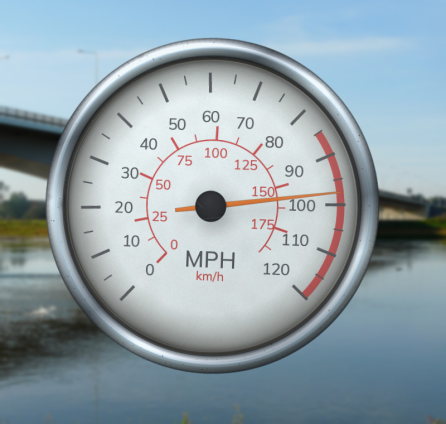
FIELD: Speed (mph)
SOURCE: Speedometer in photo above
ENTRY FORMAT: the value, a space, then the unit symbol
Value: 97.5 mph
